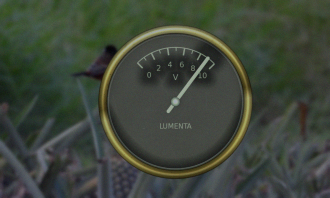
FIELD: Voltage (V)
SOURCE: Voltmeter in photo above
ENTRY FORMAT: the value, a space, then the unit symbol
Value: 9 V
